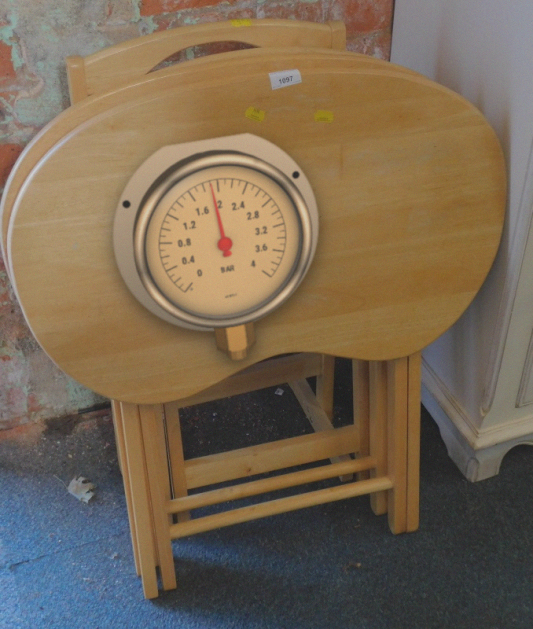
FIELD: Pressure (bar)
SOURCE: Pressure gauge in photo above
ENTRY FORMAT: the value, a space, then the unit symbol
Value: 1.9 bar
